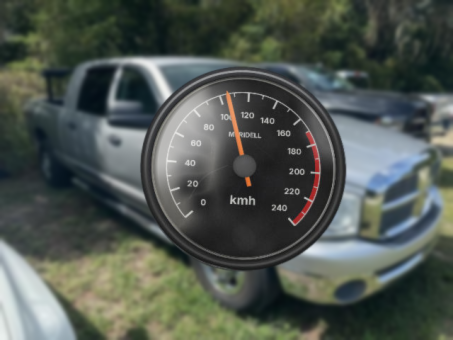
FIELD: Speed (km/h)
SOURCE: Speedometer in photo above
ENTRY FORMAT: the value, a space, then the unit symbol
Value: 105 km/h
